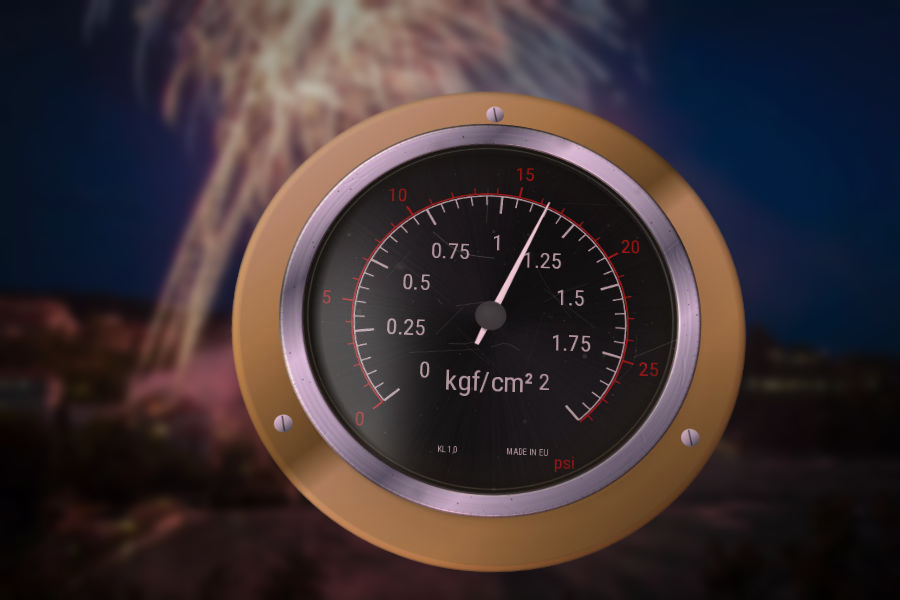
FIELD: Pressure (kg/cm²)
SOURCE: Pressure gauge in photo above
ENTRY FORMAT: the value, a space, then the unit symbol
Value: 1.15 kg/cm²
